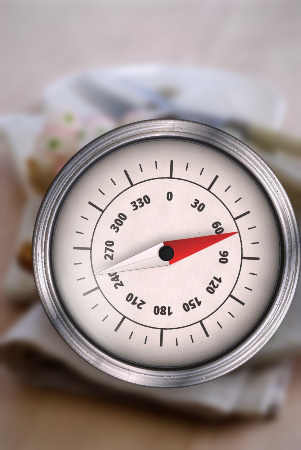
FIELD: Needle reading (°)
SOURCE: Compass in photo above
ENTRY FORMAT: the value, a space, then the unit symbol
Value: 70 °
